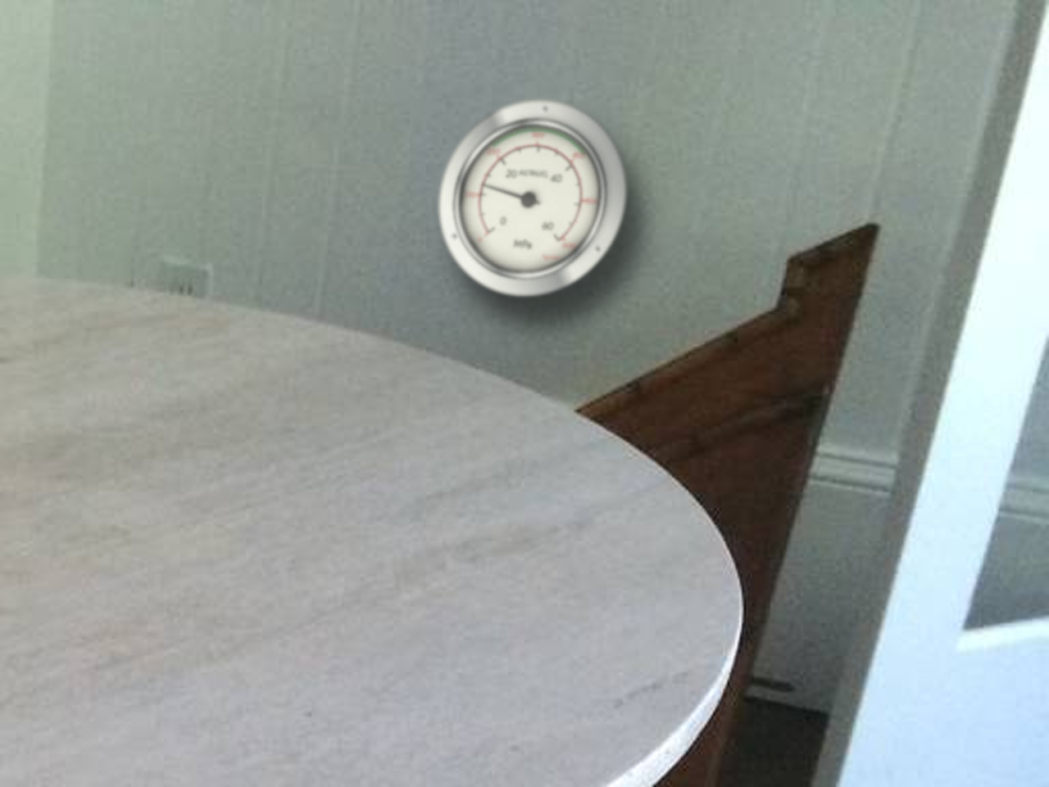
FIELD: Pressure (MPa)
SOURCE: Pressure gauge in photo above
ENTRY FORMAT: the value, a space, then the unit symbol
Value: 12.5 MPa
